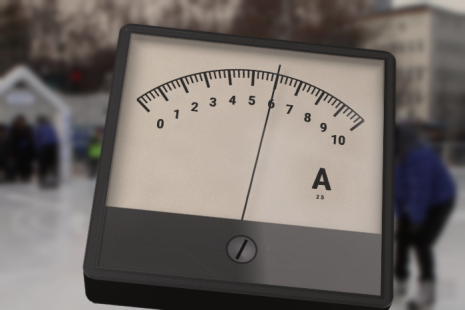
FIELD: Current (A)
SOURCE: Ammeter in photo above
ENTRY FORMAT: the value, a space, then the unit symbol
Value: 6 A
